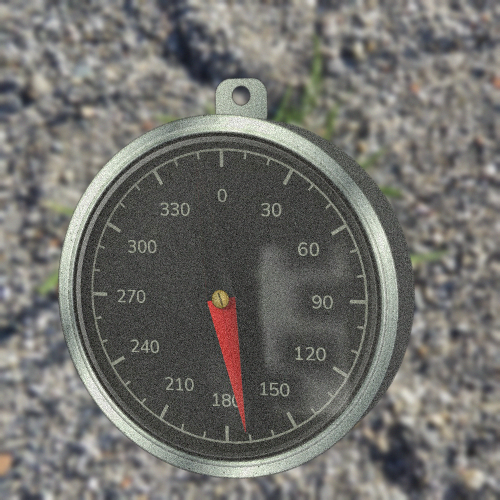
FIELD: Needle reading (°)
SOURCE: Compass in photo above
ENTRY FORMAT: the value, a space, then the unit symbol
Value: 170 °
